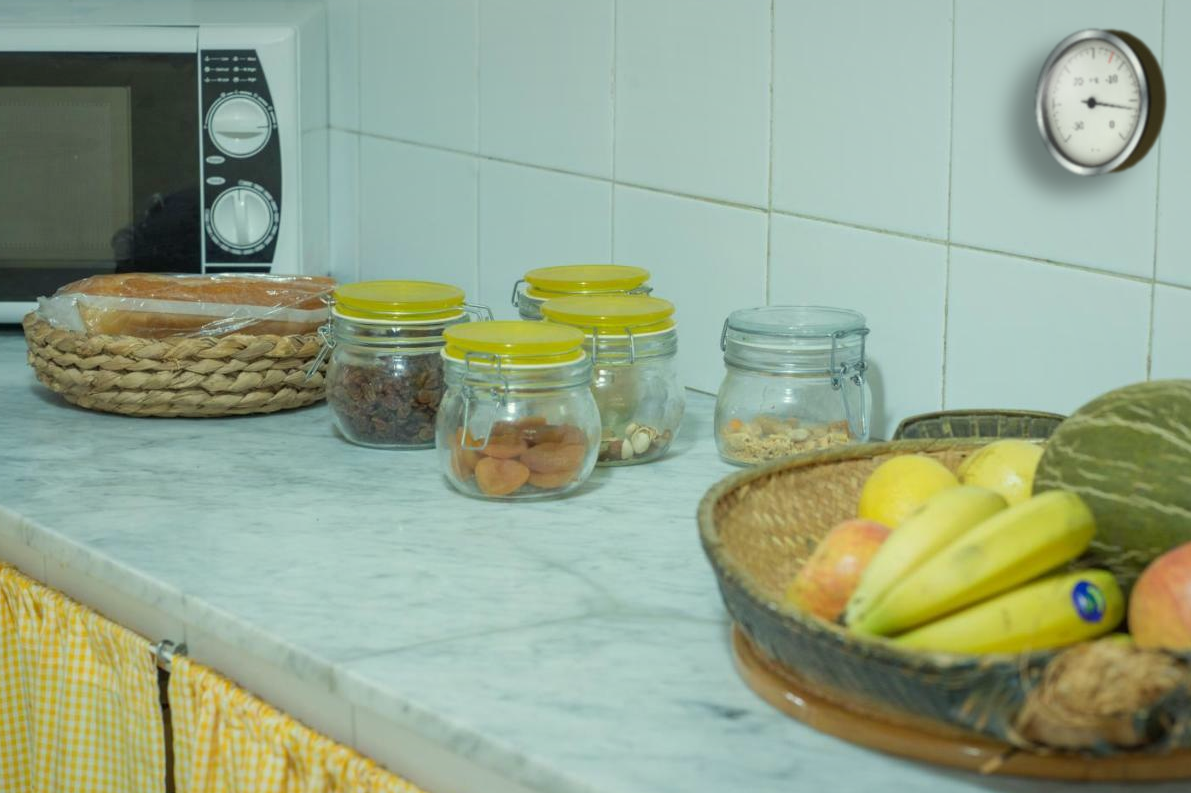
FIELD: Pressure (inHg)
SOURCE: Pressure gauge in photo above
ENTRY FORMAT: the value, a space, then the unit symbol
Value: -4 inHg
